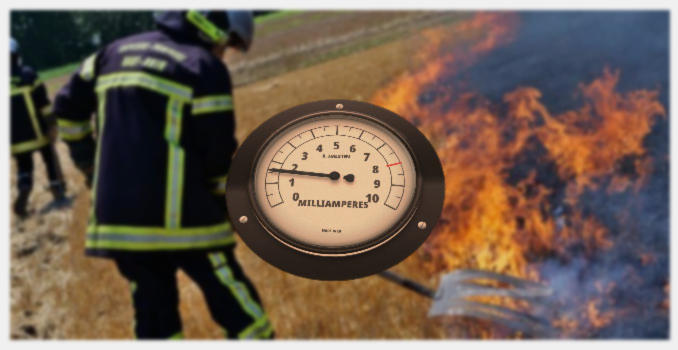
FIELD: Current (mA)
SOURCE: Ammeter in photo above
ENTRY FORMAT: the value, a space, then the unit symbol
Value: 1.5 mA
